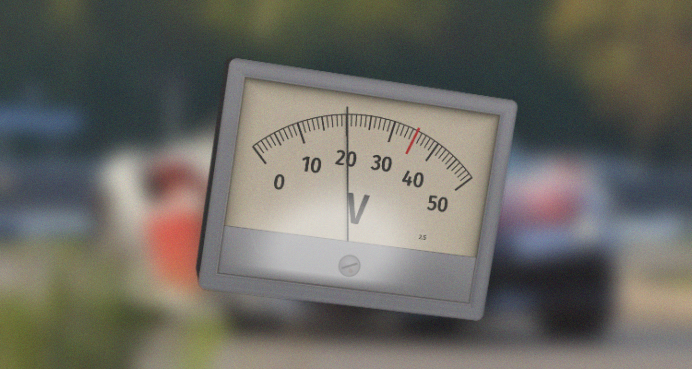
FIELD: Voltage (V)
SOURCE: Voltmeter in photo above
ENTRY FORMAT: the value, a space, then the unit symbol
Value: 20 V
